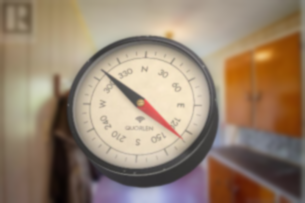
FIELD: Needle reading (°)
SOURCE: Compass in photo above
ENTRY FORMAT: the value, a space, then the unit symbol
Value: 130 °
